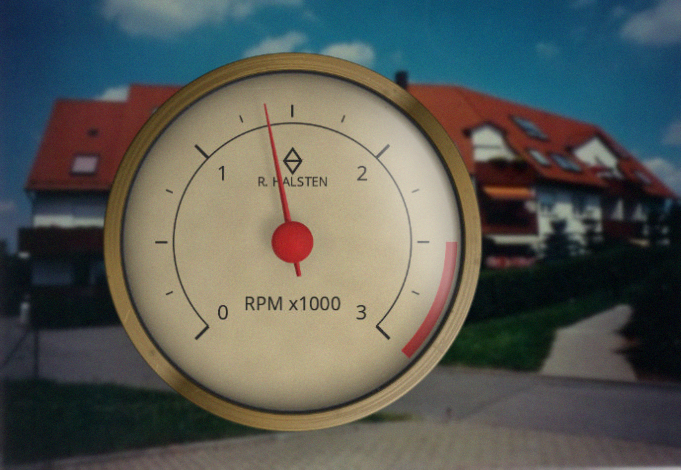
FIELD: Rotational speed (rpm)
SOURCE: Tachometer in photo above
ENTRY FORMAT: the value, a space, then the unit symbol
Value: 1375 rpm
